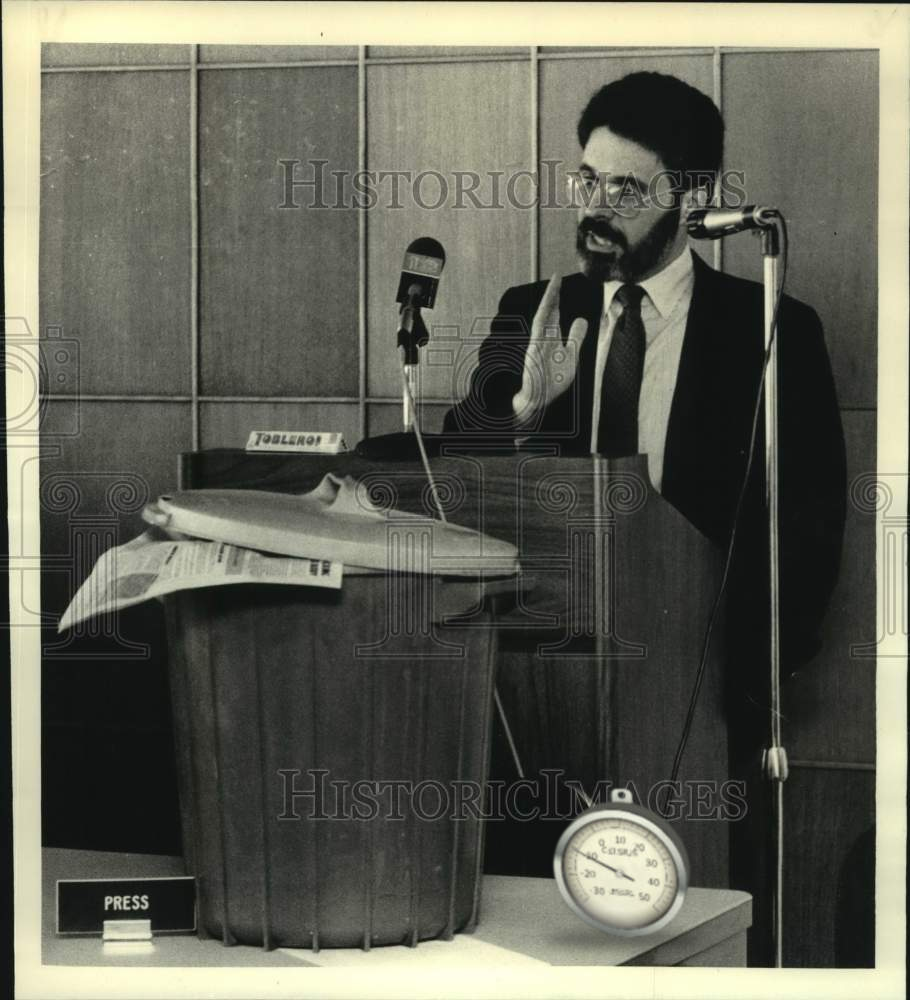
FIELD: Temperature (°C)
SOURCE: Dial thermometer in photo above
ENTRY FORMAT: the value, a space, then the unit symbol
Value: -10 °C
